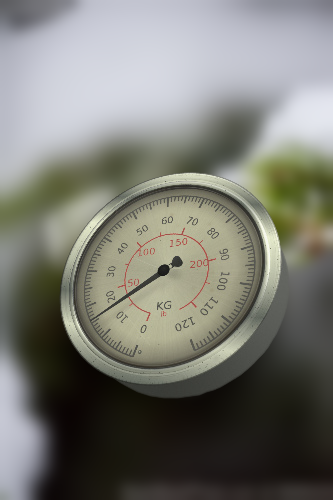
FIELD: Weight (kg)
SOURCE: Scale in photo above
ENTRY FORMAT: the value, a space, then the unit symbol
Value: 15 kg
